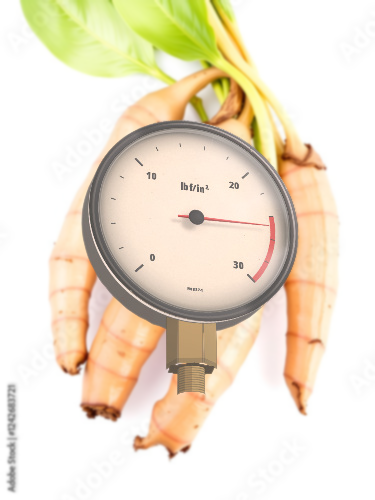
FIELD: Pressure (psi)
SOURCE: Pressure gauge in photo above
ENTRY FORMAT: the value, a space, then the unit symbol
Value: 25 psi
